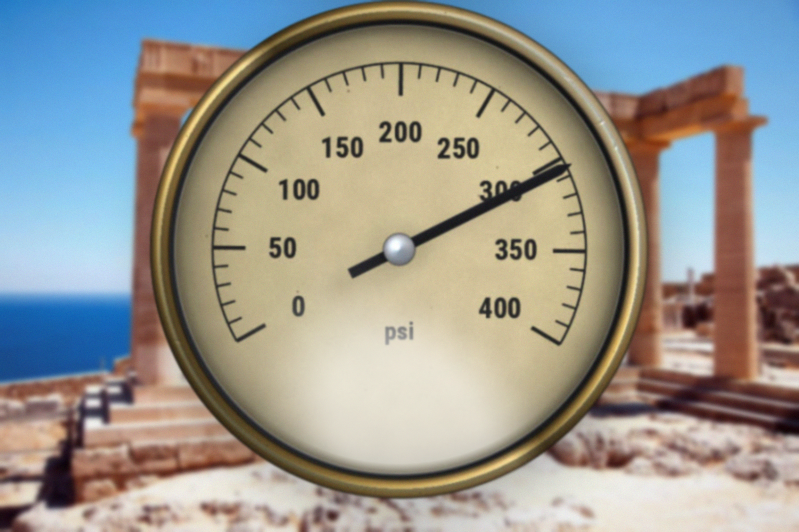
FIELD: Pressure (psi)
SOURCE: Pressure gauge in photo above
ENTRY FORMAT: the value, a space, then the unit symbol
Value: 305 psi
